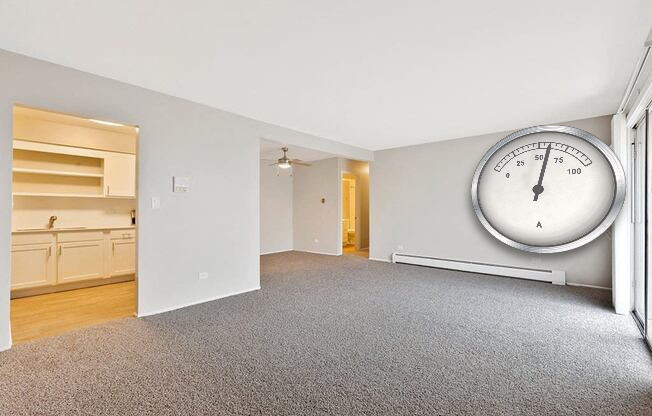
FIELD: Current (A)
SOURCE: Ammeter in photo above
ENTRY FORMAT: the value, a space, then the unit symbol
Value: 60 A
